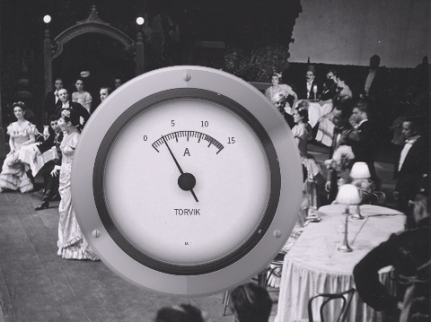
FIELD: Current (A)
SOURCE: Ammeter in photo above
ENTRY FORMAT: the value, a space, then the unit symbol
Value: 2.5 A
